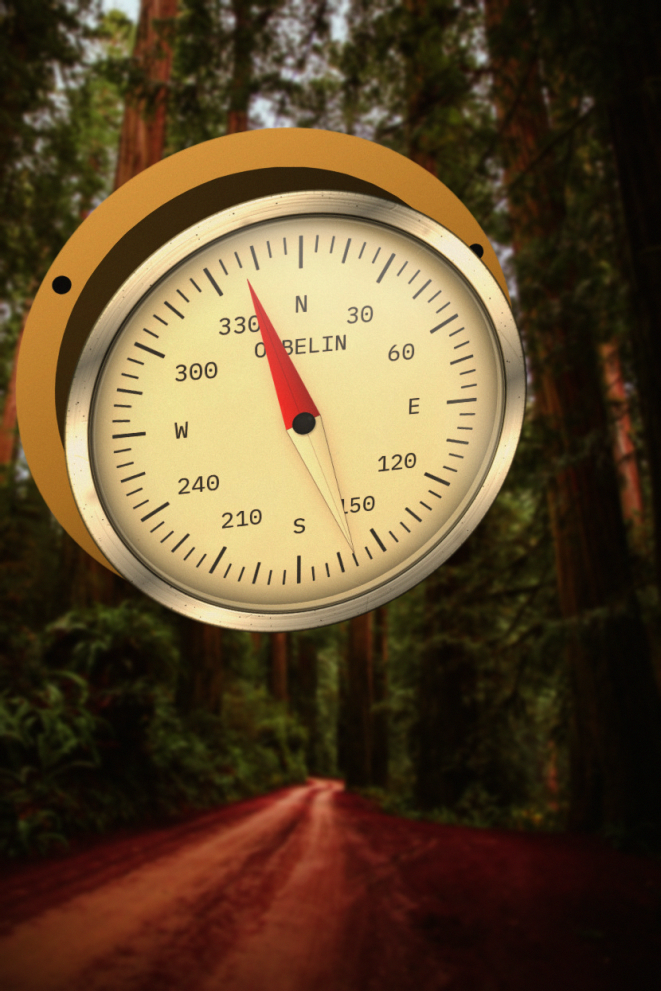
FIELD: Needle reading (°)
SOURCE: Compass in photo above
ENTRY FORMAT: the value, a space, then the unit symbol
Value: 340 °
